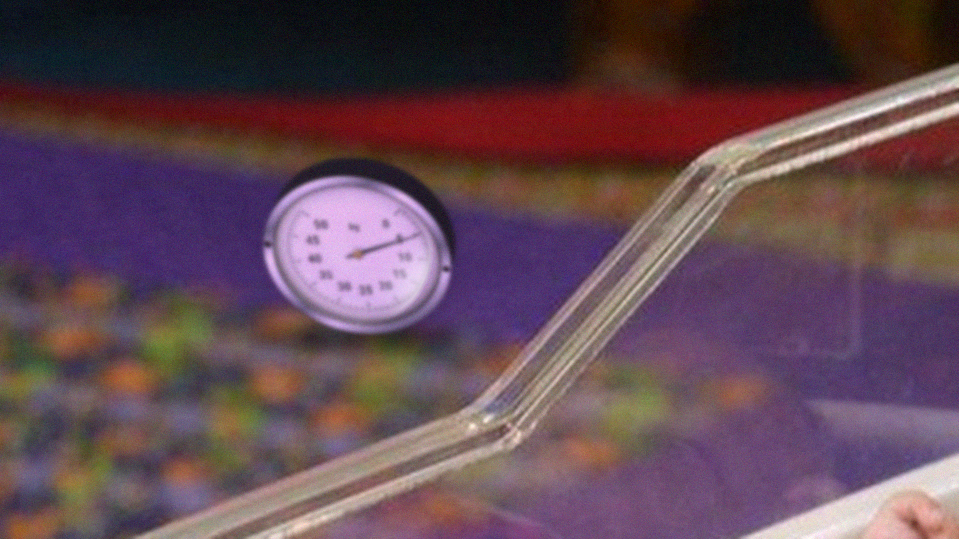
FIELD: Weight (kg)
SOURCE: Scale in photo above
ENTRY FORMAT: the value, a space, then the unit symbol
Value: 5 kg
